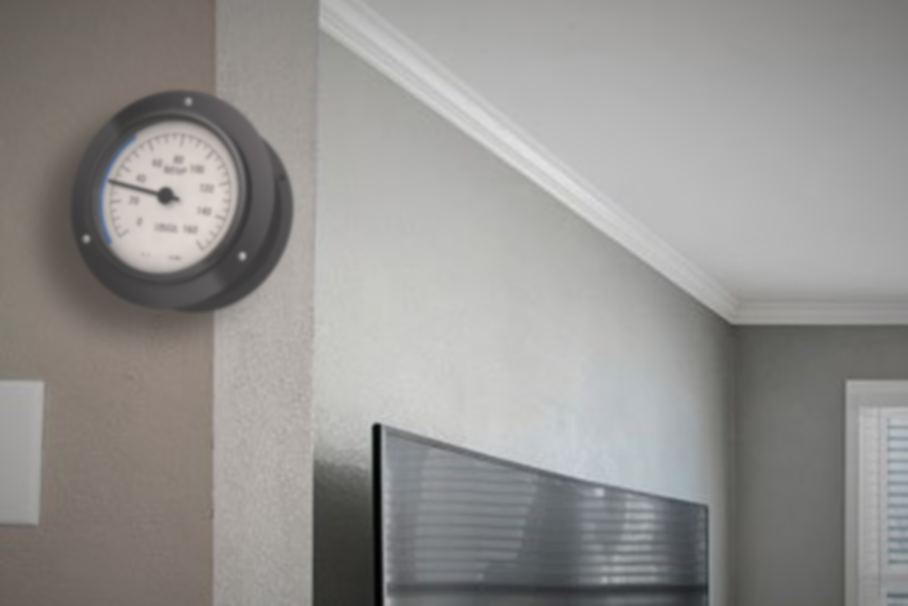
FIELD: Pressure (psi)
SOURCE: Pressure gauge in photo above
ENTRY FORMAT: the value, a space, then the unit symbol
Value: 30 psi
